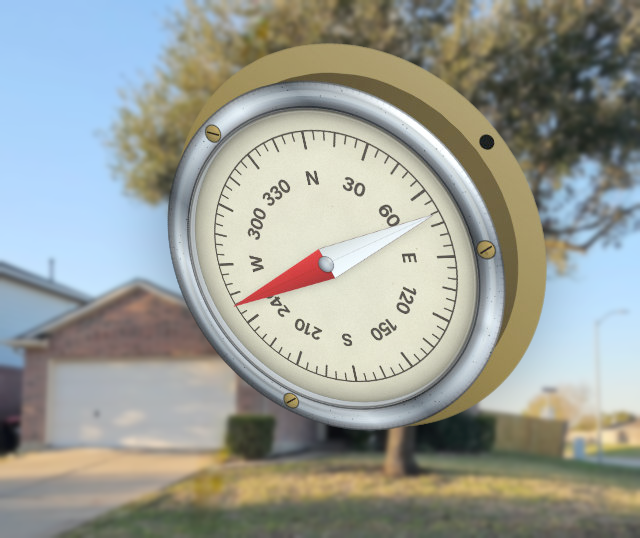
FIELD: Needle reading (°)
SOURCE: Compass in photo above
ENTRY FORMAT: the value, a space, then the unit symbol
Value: 250 °
